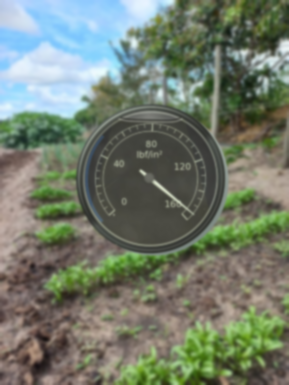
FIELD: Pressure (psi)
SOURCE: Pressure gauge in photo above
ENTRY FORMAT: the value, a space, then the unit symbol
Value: 155 psi
